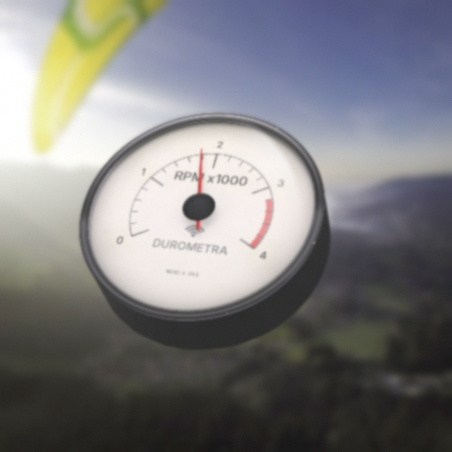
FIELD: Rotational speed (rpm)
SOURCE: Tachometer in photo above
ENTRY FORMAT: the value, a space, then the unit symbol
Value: 1800 rpm
